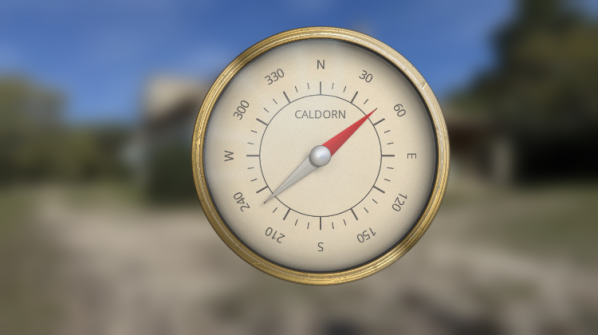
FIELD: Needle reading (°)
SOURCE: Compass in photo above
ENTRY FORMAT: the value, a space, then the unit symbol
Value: 50 °
